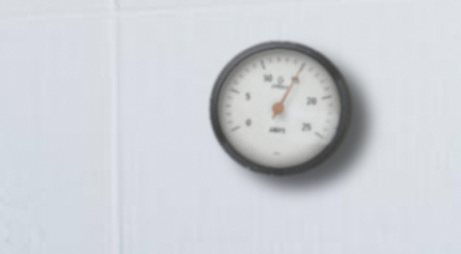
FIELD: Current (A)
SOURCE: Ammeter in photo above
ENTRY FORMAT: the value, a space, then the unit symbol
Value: 15 A
